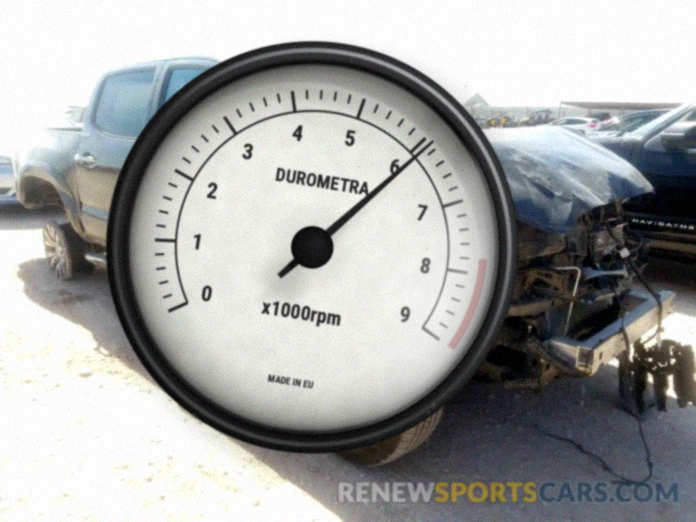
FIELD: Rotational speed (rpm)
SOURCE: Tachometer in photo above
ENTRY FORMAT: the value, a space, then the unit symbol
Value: 6100 rpm
